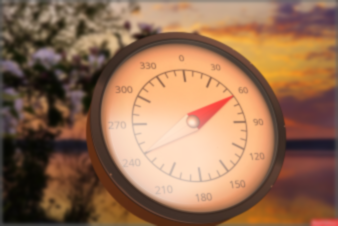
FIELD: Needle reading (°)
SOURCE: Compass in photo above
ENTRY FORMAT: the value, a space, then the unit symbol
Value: 60 °
